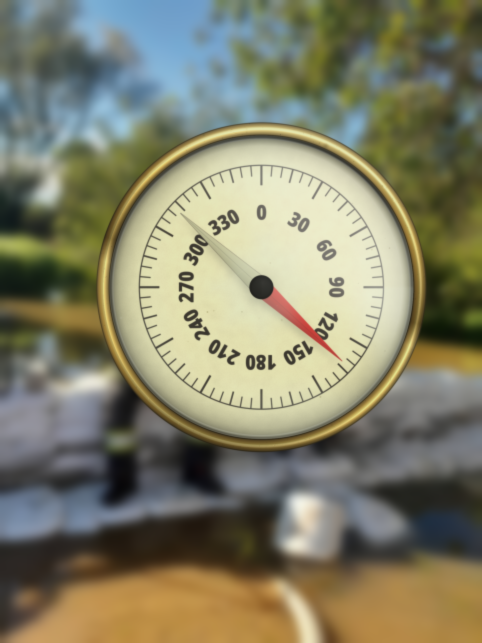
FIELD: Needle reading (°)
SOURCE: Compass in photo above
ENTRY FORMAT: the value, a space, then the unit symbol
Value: 132.5 °
